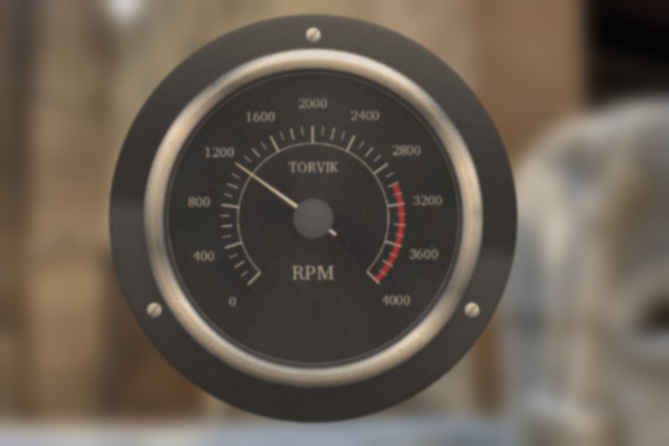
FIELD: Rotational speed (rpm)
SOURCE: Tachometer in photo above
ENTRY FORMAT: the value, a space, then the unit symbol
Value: 1200 rpm
